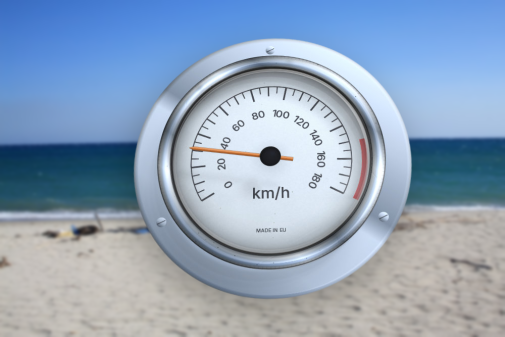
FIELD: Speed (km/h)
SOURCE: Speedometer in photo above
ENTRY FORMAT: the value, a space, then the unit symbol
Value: 30 km/h
